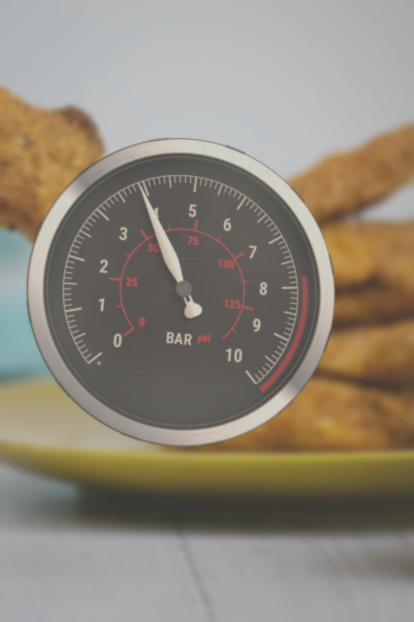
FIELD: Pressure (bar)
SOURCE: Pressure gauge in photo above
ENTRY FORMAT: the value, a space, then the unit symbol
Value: 3.9 bar
